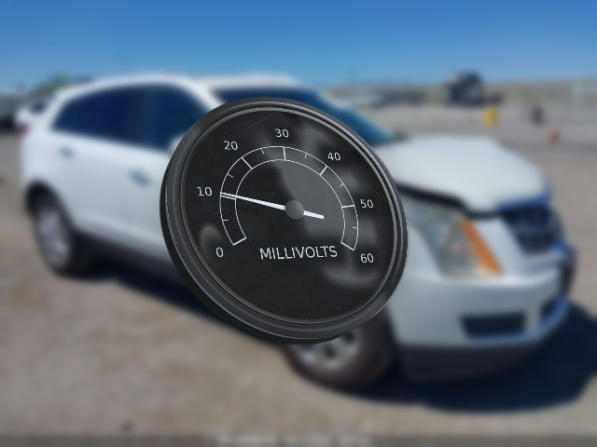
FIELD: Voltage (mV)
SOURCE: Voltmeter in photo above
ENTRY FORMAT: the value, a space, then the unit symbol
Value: 10 mV
